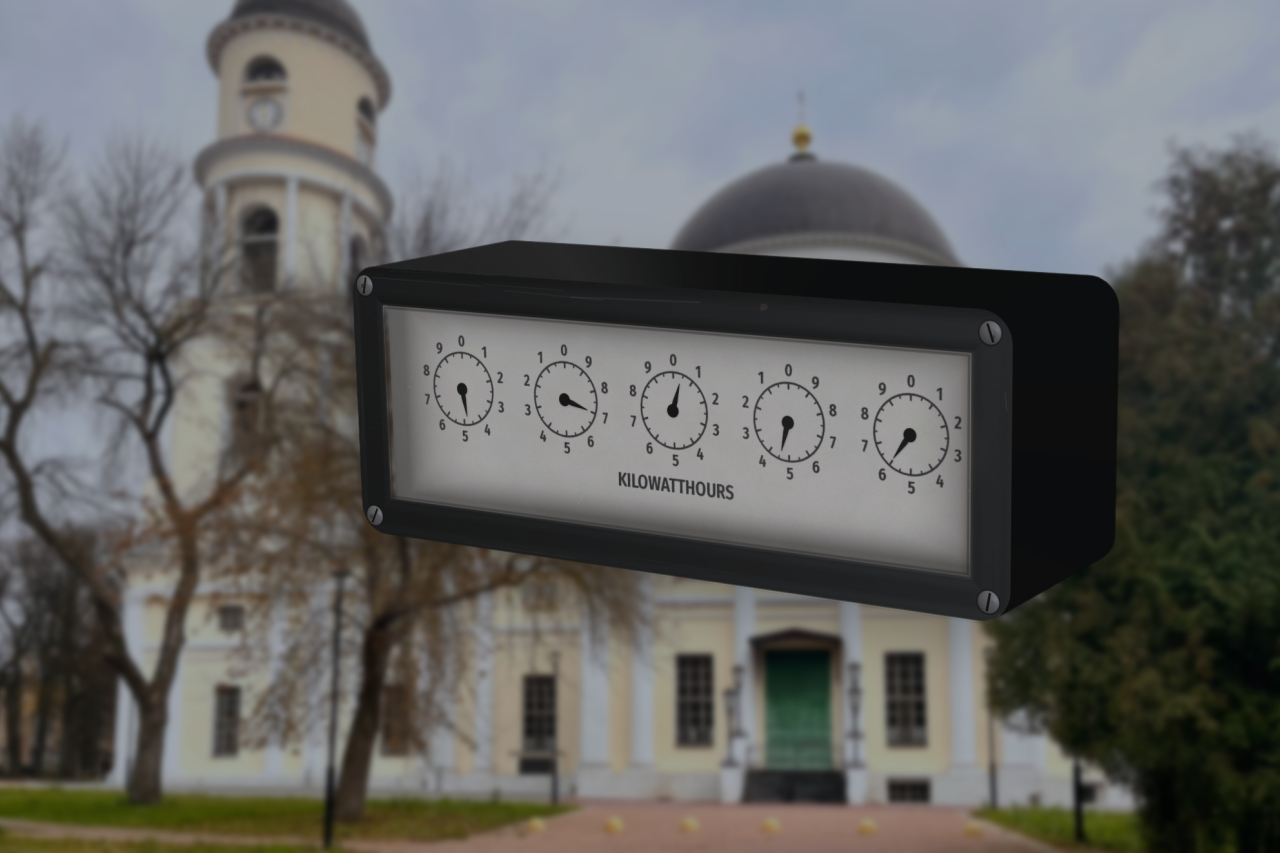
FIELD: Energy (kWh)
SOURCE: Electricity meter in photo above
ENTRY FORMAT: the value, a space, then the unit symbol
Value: 47046 kWh
